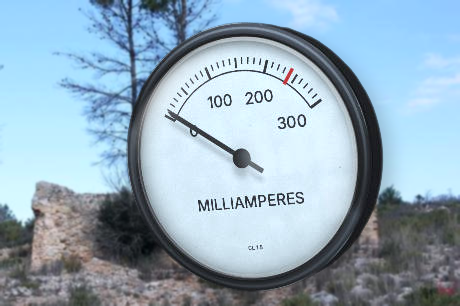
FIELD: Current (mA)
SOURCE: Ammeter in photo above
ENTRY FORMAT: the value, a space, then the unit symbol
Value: 10 mA
